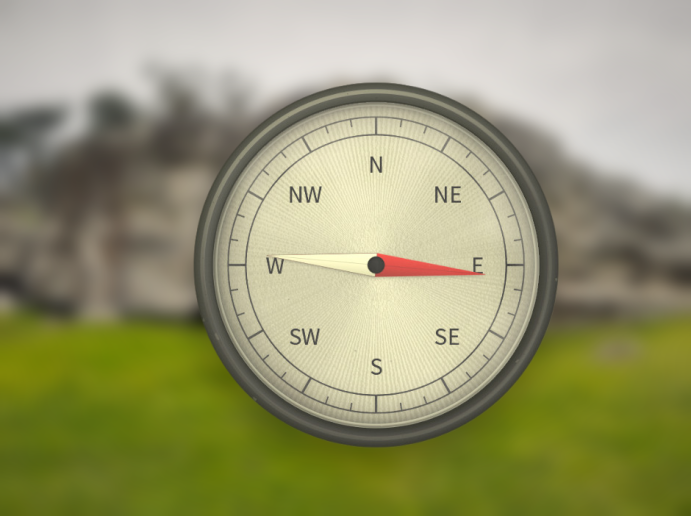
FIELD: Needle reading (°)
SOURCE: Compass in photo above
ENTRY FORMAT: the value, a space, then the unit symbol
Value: 95 °
